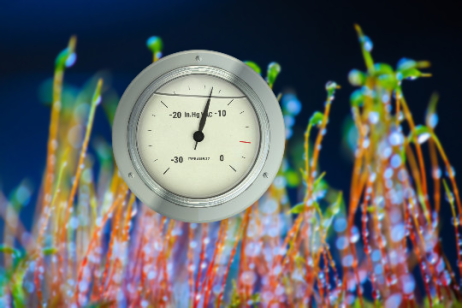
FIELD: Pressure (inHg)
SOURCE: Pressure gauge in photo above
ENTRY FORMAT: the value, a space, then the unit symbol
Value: -13 inHg
